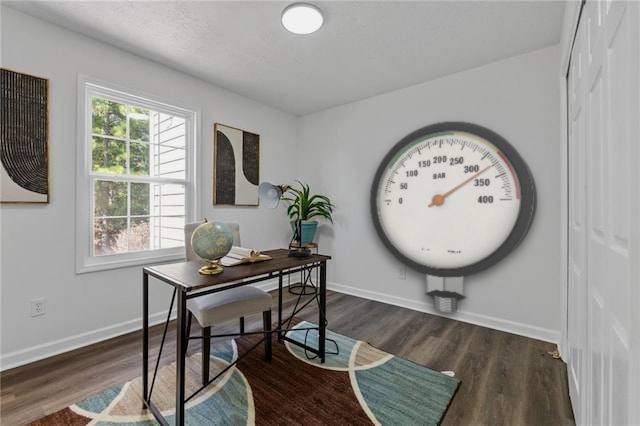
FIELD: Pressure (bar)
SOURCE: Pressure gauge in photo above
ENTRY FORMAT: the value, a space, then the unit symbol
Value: 325 bar
